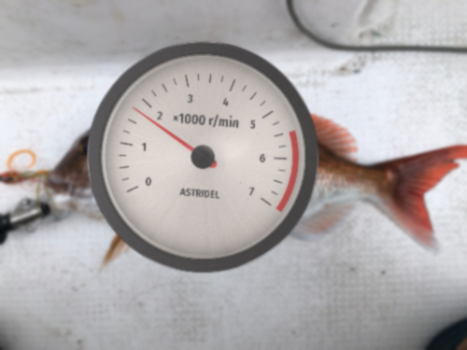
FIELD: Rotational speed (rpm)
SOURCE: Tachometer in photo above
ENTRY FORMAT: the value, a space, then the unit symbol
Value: 1750 rpm
